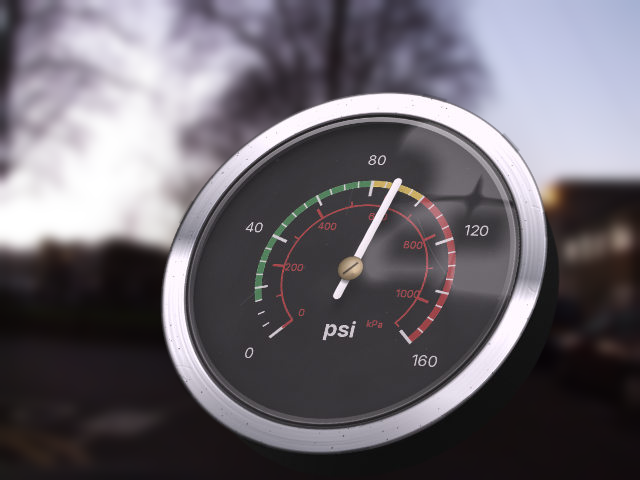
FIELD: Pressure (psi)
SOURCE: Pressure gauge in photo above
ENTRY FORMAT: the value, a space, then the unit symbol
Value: 90 psi
